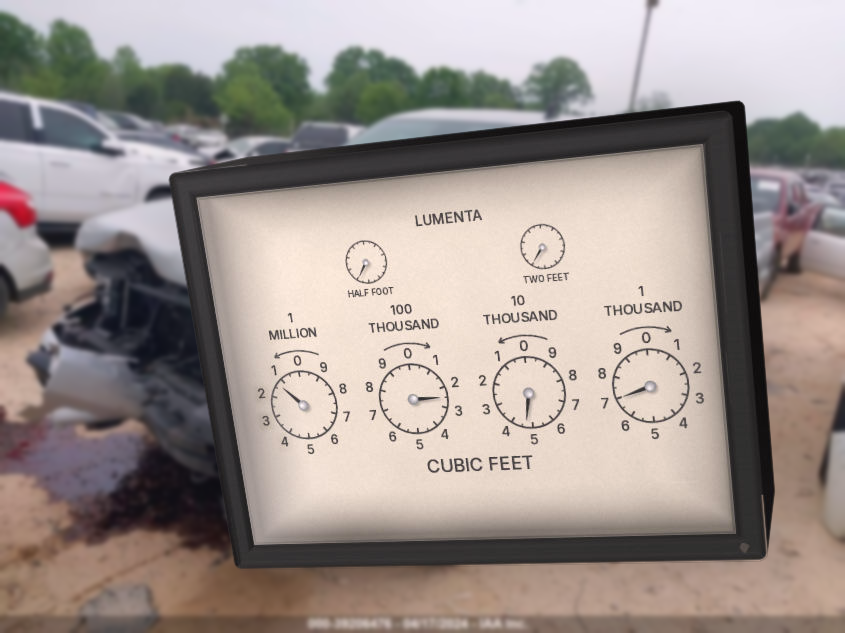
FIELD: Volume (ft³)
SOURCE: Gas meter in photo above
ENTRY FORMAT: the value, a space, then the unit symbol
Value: 124700 ft³
